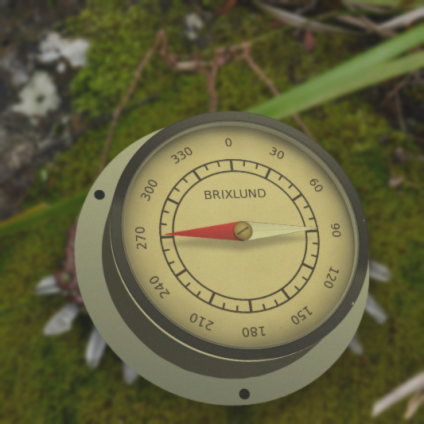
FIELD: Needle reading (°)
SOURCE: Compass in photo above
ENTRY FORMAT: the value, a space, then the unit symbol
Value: 270 °
